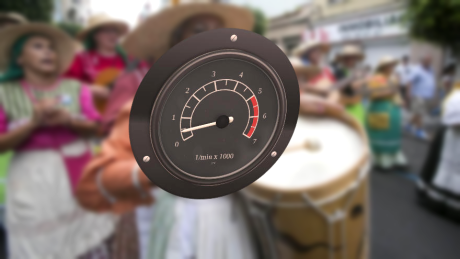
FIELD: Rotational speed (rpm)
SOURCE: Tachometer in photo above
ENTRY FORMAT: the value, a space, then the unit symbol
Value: 500 rpm
